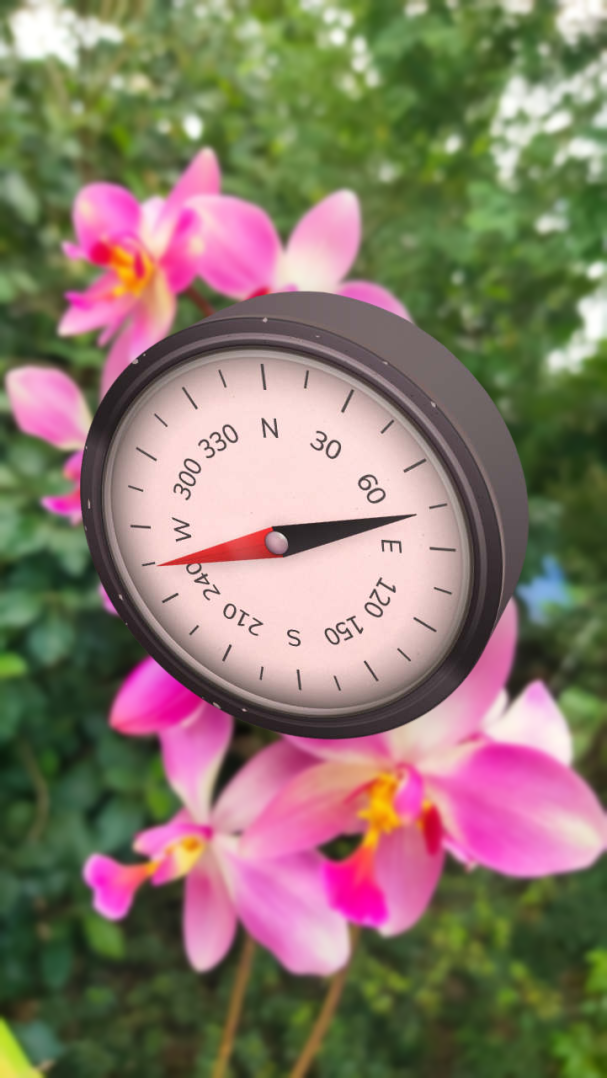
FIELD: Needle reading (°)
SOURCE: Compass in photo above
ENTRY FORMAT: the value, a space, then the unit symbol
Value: 255 °
